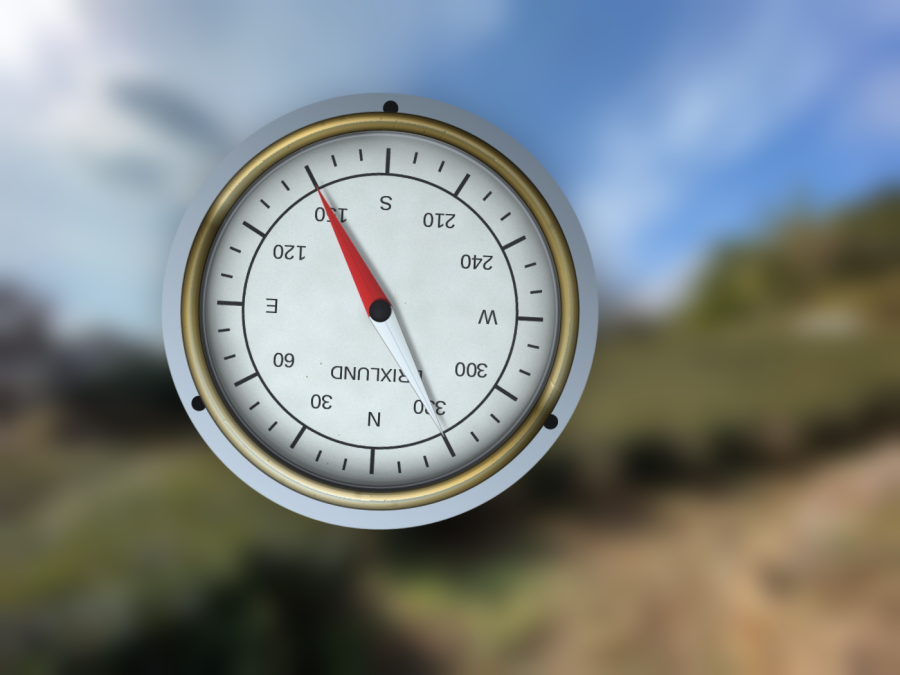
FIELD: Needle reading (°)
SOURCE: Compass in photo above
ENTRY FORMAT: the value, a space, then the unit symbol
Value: 150 °
